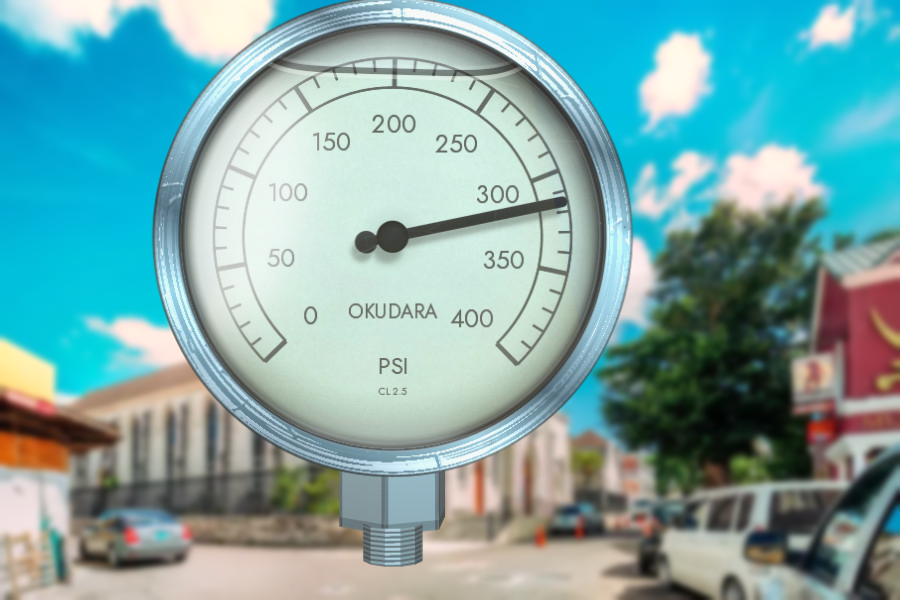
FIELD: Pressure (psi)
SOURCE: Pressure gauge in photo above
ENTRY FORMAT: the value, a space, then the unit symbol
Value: 315 psi
